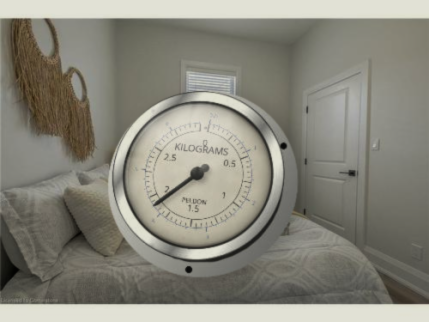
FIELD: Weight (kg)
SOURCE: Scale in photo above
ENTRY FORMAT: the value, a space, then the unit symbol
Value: 1.9 kg
